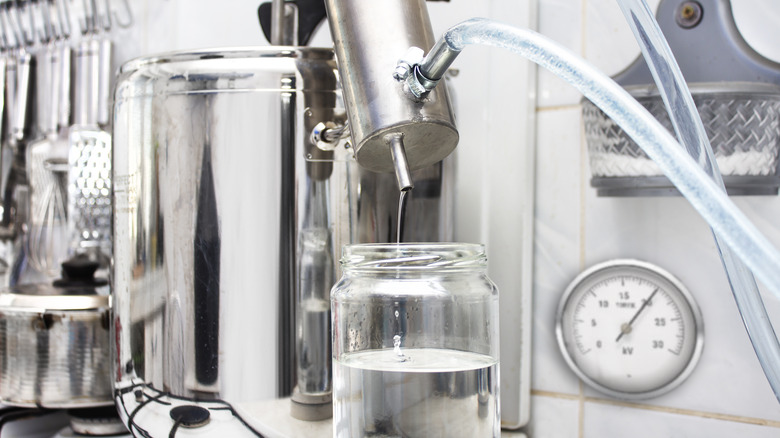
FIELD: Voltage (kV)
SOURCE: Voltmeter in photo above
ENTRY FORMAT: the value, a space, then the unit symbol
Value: 20 kV
